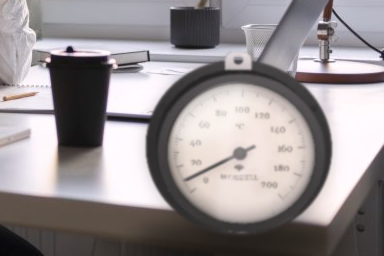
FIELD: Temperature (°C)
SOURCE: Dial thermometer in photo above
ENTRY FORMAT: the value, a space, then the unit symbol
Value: 10 °C
